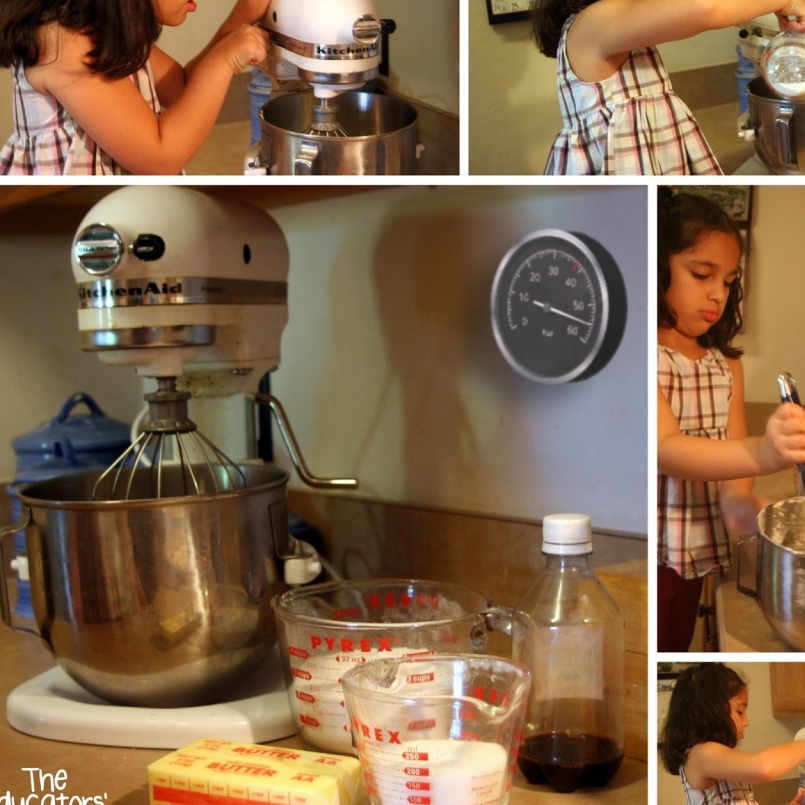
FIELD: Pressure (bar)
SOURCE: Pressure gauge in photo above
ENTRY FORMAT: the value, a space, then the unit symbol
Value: 55 bar
